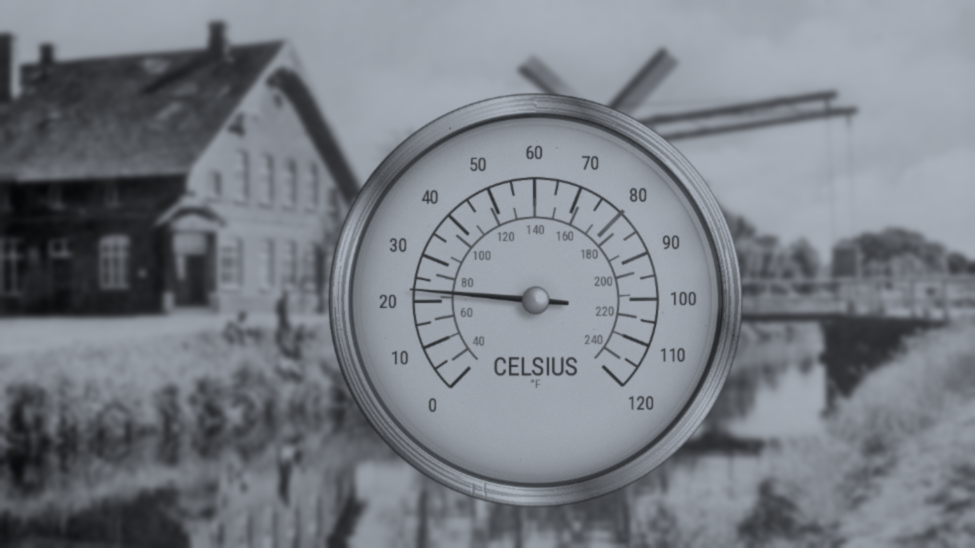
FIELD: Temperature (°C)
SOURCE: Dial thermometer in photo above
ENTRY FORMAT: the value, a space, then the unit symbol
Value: 22.5 °C
